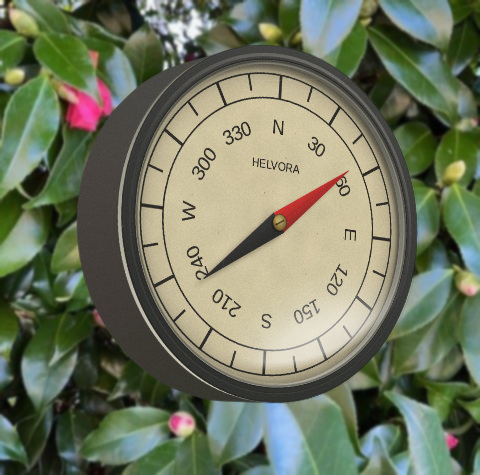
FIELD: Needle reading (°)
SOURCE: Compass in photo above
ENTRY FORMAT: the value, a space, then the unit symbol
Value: 52.5 °
